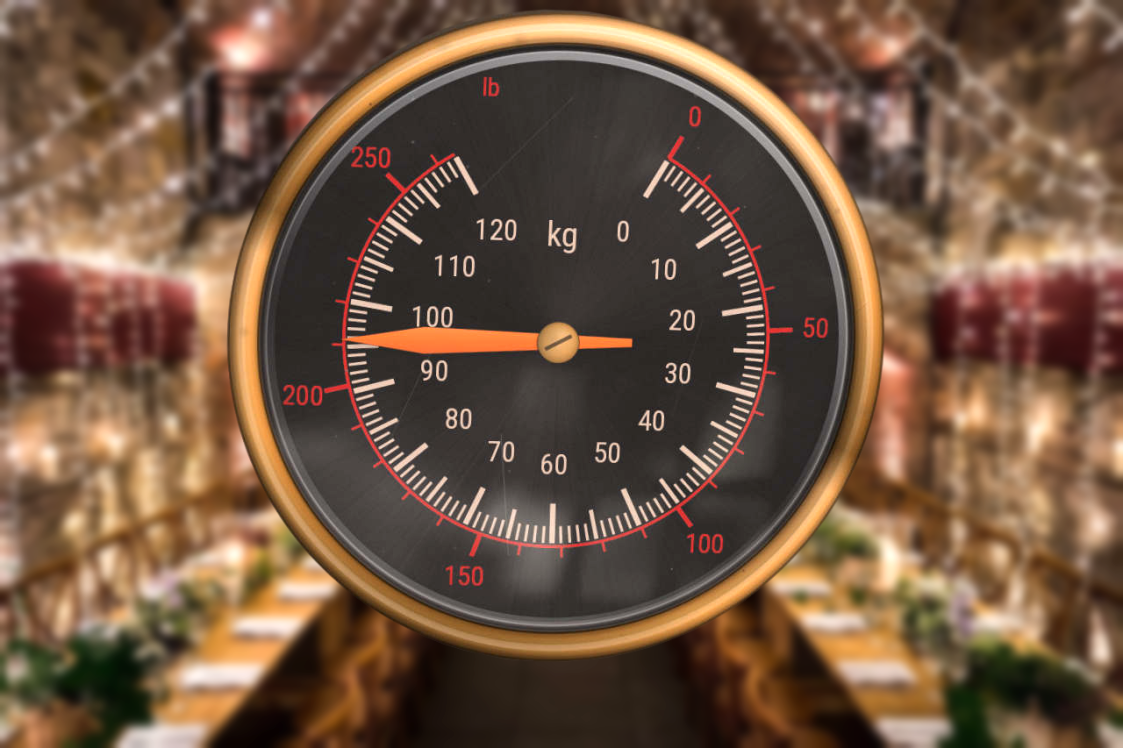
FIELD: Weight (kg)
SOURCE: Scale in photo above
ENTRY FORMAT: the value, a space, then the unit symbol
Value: 96 kg
